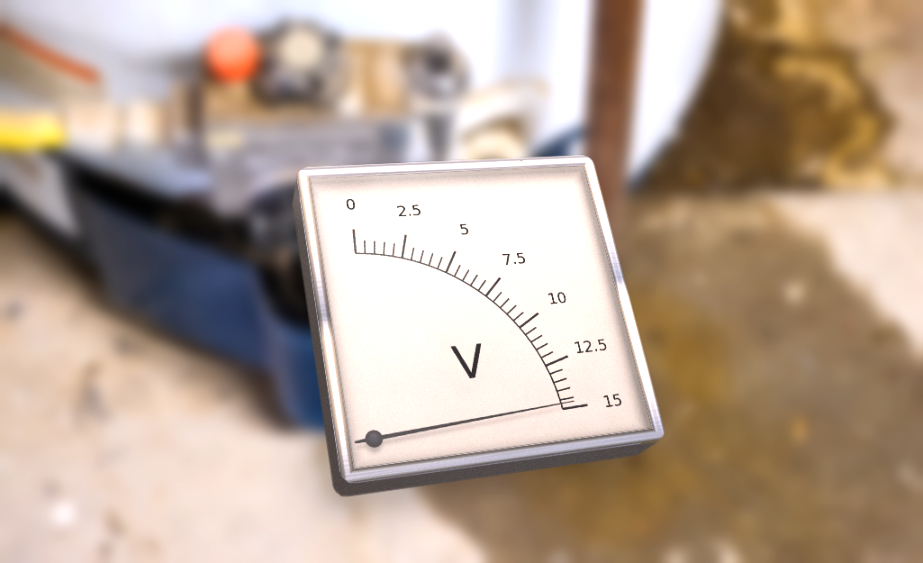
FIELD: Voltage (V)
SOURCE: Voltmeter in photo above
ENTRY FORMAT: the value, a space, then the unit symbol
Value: 14.75 V
